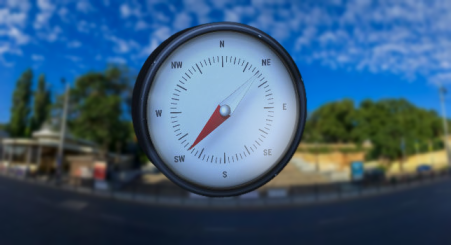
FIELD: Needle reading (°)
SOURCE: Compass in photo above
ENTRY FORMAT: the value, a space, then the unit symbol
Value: 225 °
